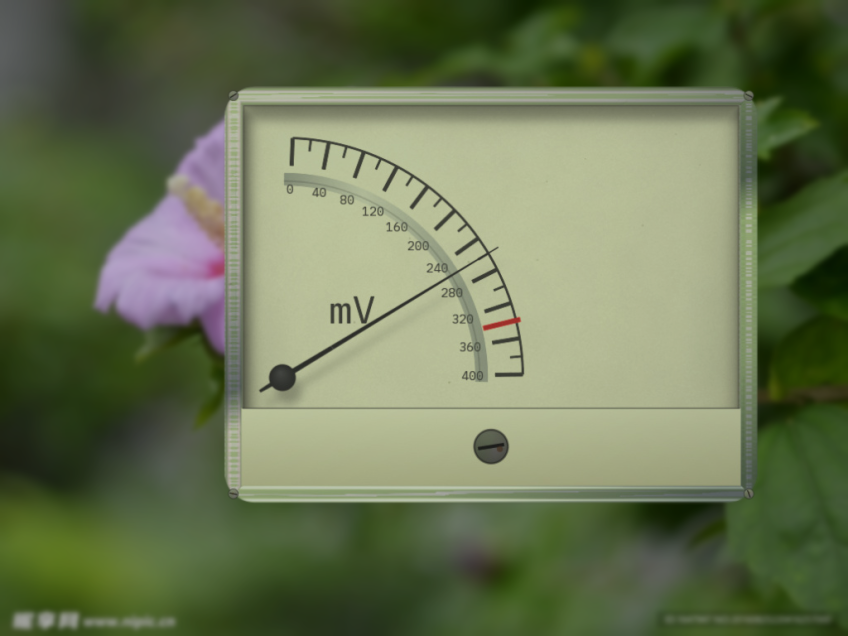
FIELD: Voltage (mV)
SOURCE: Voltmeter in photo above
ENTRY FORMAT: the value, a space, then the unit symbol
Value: 260 mV
